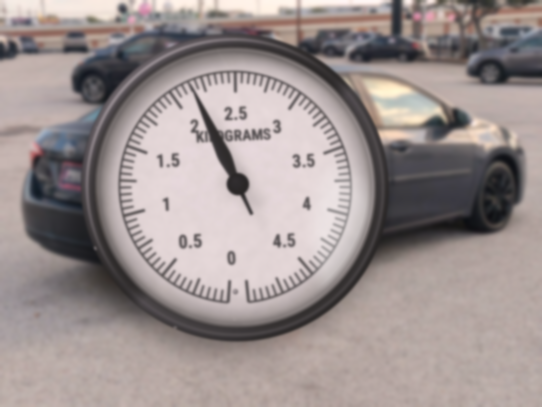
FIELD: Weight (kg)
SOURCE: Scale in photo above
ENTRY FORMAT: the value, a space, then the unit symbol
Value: 2.15 kg
